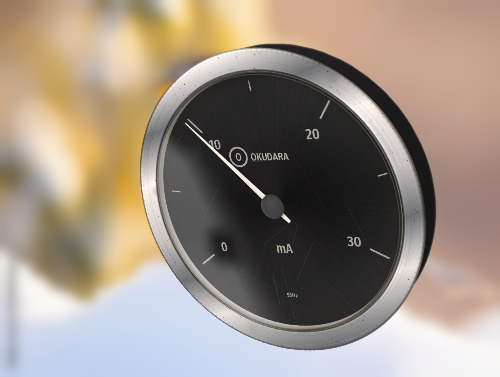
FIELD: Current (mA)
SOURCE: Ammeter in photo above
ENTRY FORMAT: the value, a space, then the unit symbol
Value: 10 mA
